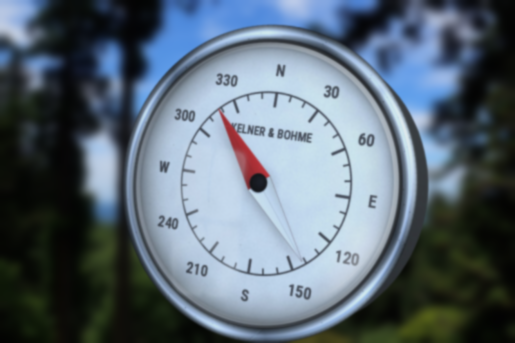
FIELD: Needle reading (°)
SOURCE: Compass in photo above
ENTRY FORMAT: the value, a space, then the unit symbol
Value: 320 °
